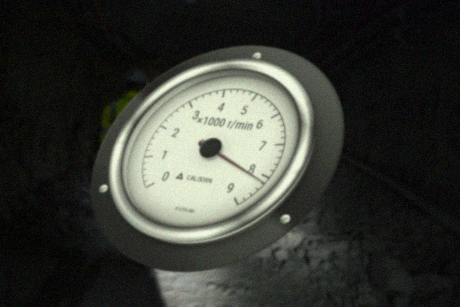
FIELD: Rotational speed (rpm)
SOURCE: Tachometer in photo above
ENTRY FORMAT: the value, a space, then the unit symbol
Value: 8200 rpm
